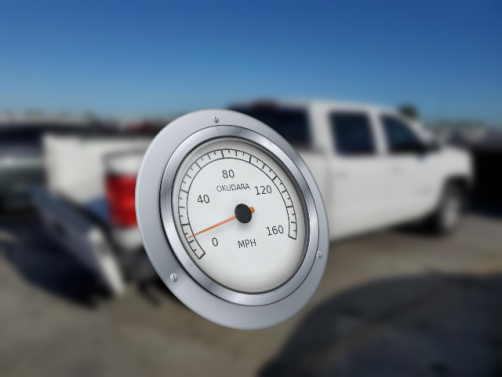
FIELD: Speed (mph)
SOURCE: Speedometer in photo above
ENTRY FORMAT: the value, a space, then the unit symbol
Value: 12.5 mph
